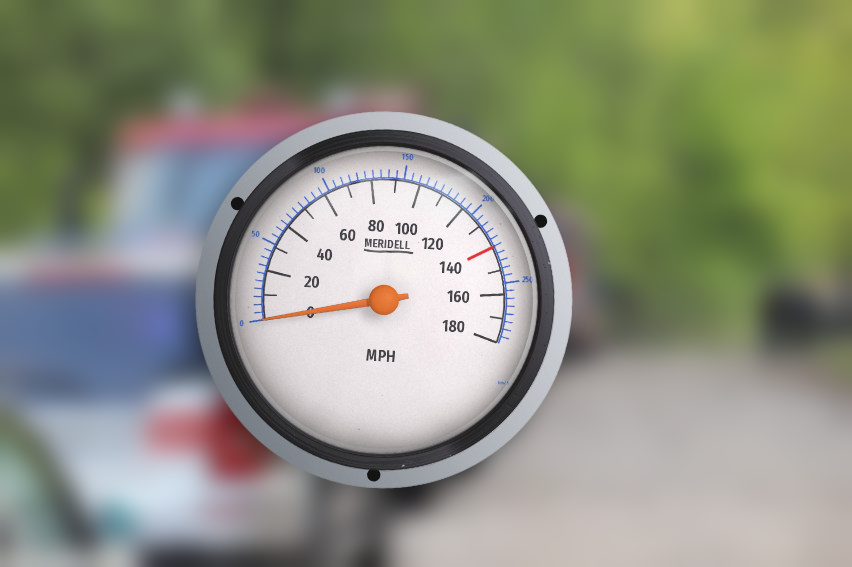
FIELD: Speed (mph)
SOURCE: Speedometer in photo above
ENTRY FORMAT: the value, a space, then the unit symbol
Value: 0 mph
